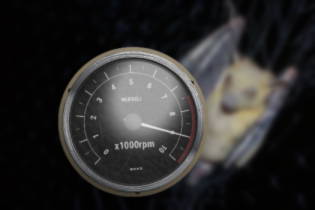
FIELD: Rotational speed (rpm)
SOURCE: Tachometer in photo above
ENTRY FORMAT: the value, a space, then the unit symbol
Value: 9000 rpm
